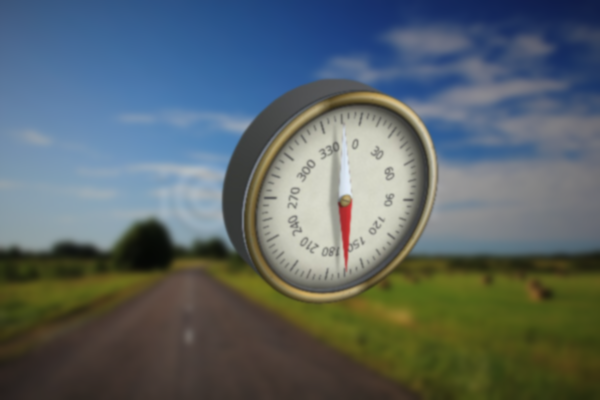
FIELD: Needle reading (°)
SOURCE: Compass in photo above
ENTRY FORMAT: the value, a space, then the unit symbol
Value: 165 °
